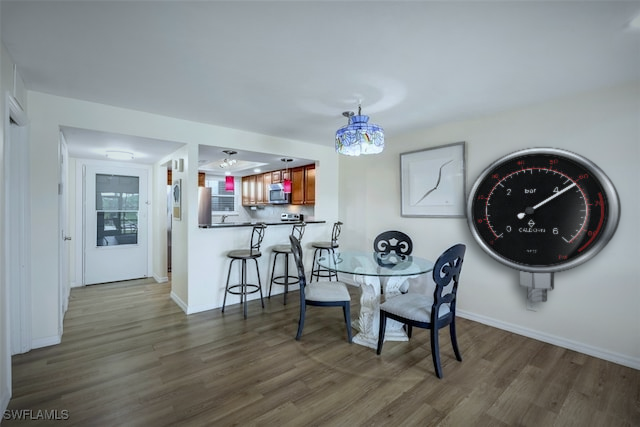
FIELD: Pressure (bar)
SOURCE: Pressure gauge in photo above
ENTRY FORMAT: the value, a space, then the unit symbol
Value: 4.2 bar
